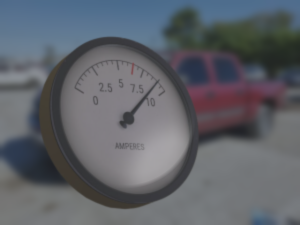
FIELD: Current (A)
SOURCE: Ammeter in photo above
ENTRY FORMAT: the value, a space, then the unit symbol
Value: 9 A
